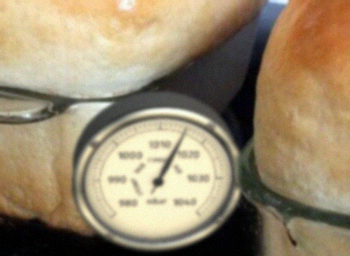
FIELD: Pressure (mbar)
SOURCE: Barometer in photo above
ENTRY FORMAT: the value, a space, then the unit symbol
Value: 1015 mbar
